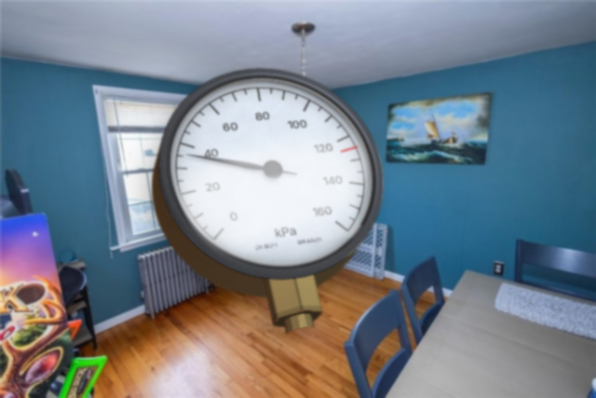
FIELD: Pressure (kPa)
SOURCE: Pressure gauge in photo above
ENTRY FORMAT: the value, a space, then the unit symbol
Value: 35 kPa
